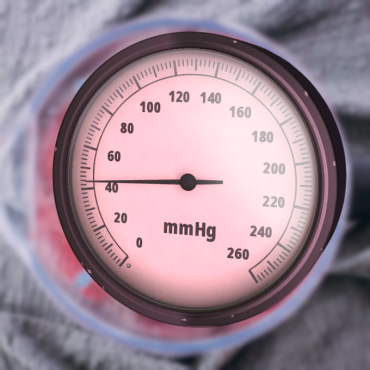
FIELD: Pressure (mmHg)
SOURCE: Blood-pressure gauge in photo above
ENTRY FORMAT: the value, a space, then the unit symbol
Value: 44 mmHg
